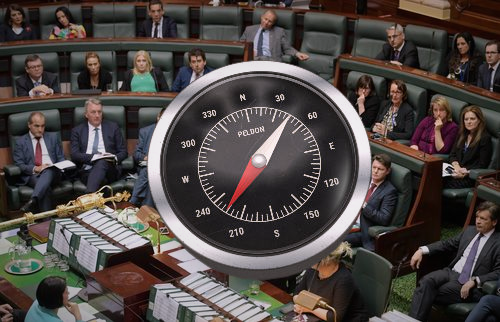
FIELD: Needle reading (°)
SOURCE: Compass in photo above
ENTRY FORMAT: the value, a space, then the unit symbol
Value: 225 °
